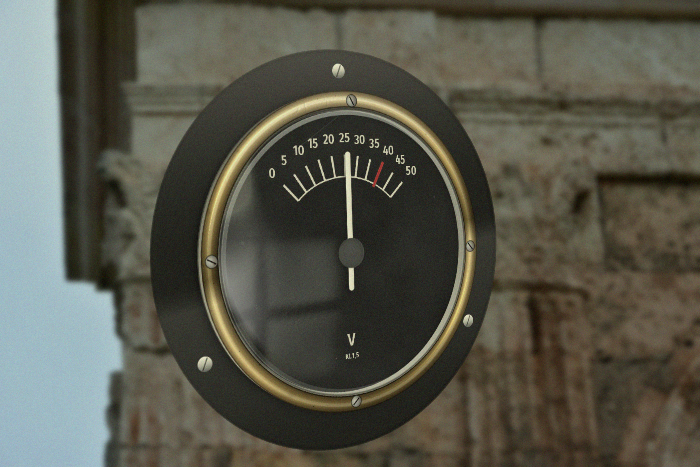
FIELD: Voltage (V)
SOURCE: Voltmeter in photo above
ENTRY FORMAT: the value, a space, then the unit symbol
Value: 25 V
